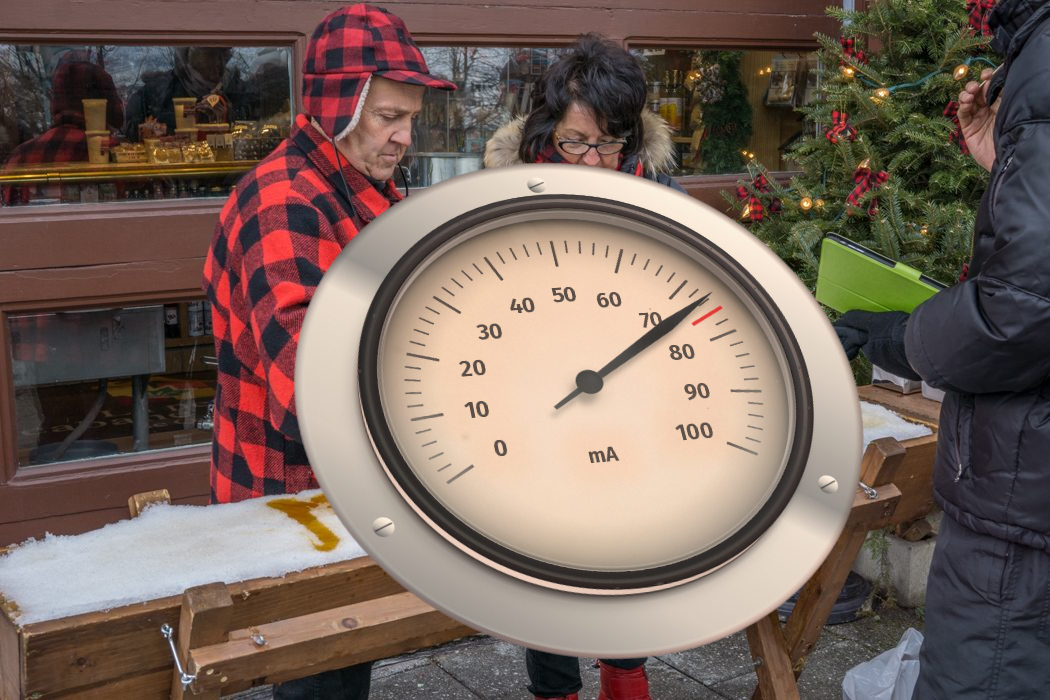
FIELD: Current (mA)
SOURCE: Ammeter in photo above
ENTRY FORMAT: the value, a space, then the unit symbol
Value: 74 mA
